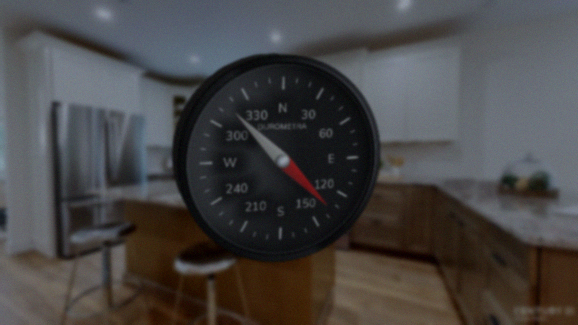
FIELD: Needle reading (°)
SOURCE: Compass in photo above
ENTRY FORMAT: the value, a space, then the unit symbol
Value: 135 °
